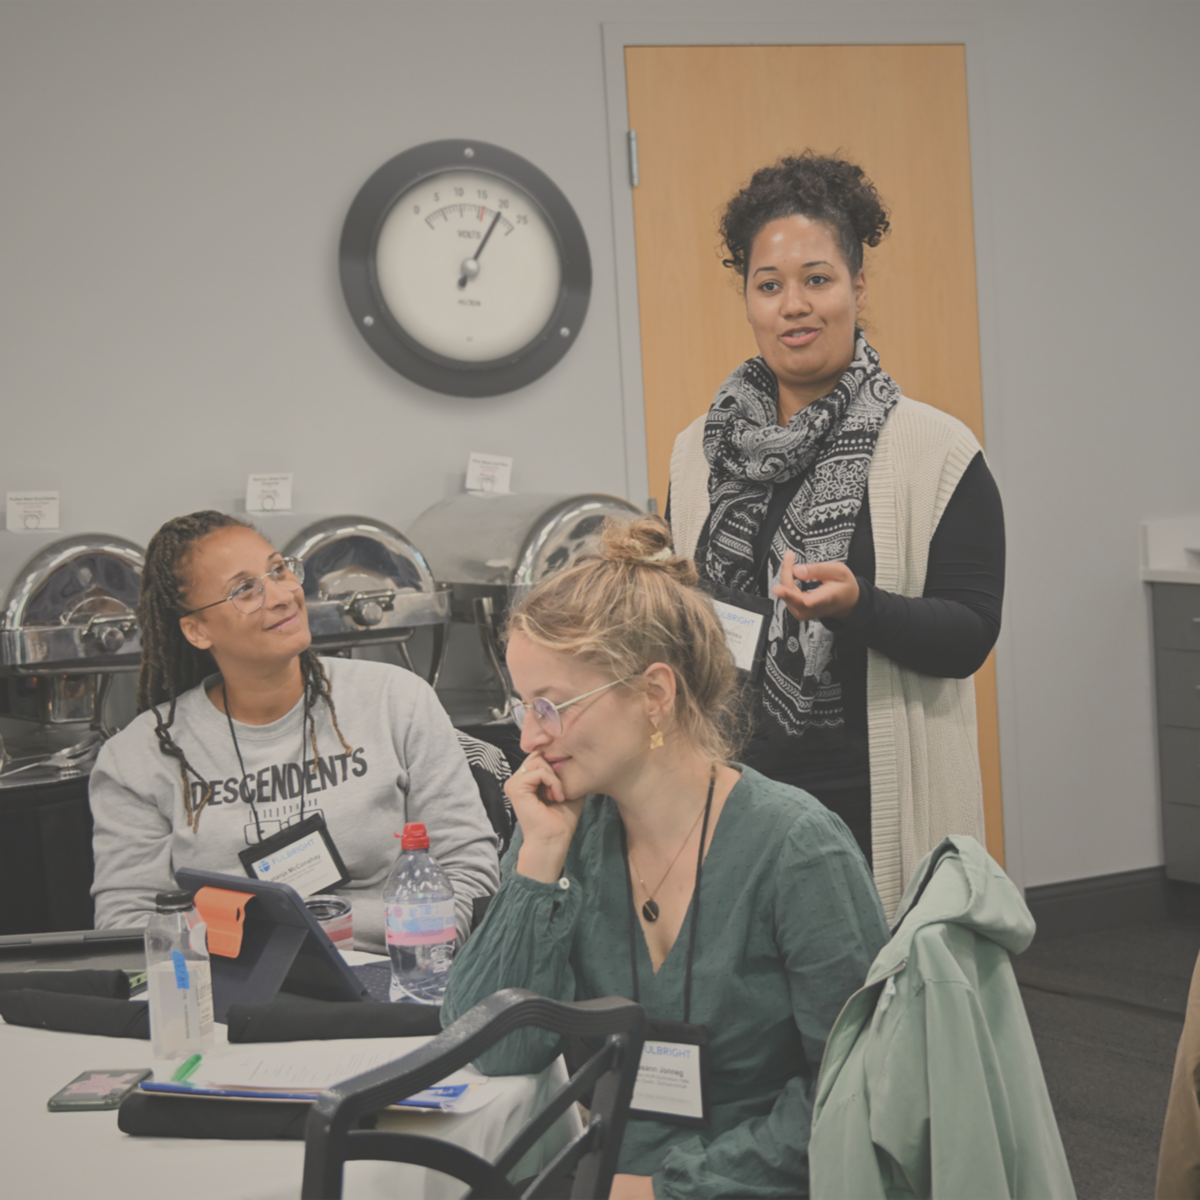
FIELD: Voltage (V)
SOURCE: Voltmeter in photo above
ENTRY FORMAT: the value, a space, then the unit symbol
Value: 20 V
